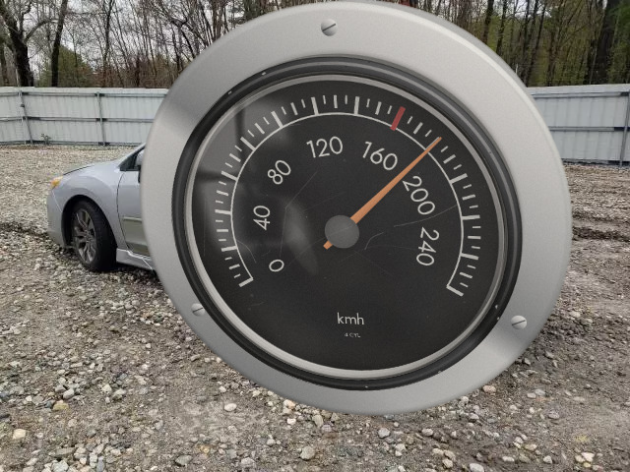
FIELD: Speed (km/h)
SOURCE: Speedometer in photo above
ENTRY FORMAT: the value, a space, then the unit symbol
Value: 180 km/h
